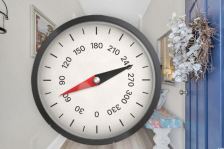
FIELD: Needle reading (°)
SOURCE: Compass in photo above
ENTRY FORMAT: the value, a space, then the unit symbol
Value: 67.5 °
